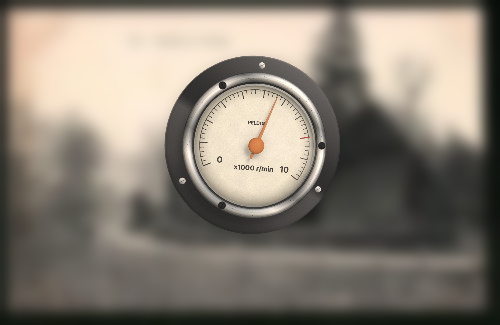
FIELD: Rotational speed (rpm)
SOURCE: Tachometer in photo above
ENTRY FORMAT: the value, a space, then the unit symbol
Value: 5600 rpm
